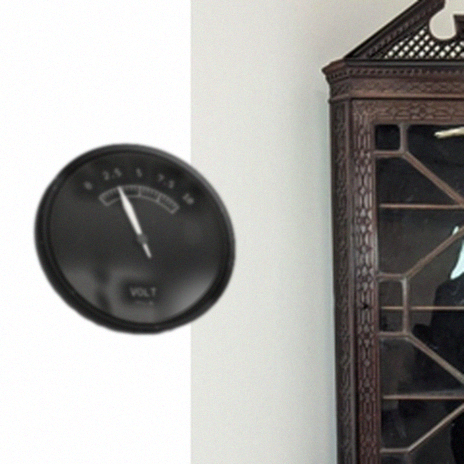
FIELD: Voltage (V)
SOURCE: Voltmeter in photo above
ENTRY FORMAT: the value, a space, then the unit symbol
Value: 2.5 V
